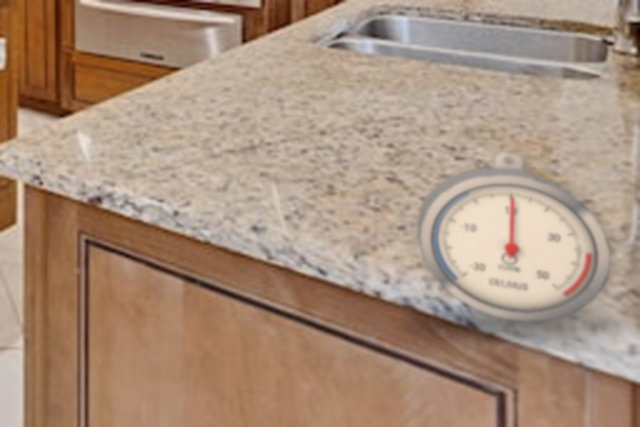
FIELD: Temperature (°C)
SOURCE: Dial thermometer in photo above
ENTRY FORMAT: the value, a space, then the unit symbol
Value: 10 °C
